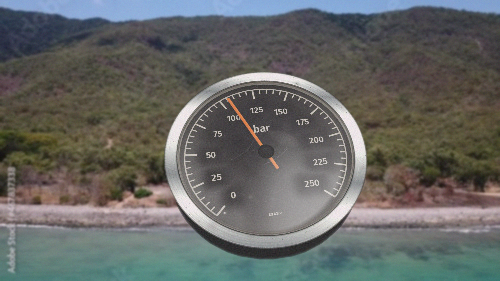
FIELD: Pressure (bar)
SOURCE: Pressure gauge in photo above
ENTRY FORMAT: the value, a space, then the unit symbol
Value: 105 bar
